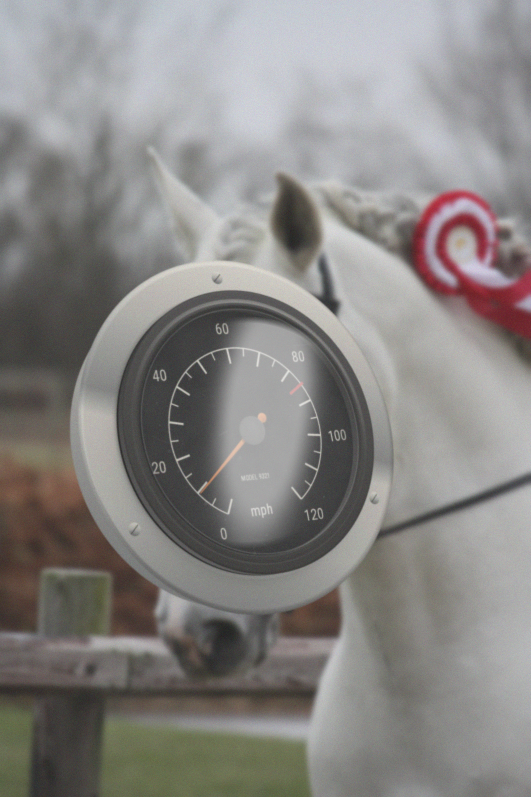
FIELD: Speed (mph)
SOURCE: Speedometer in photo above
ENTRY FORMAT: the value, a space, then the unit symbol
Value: 10 mph
